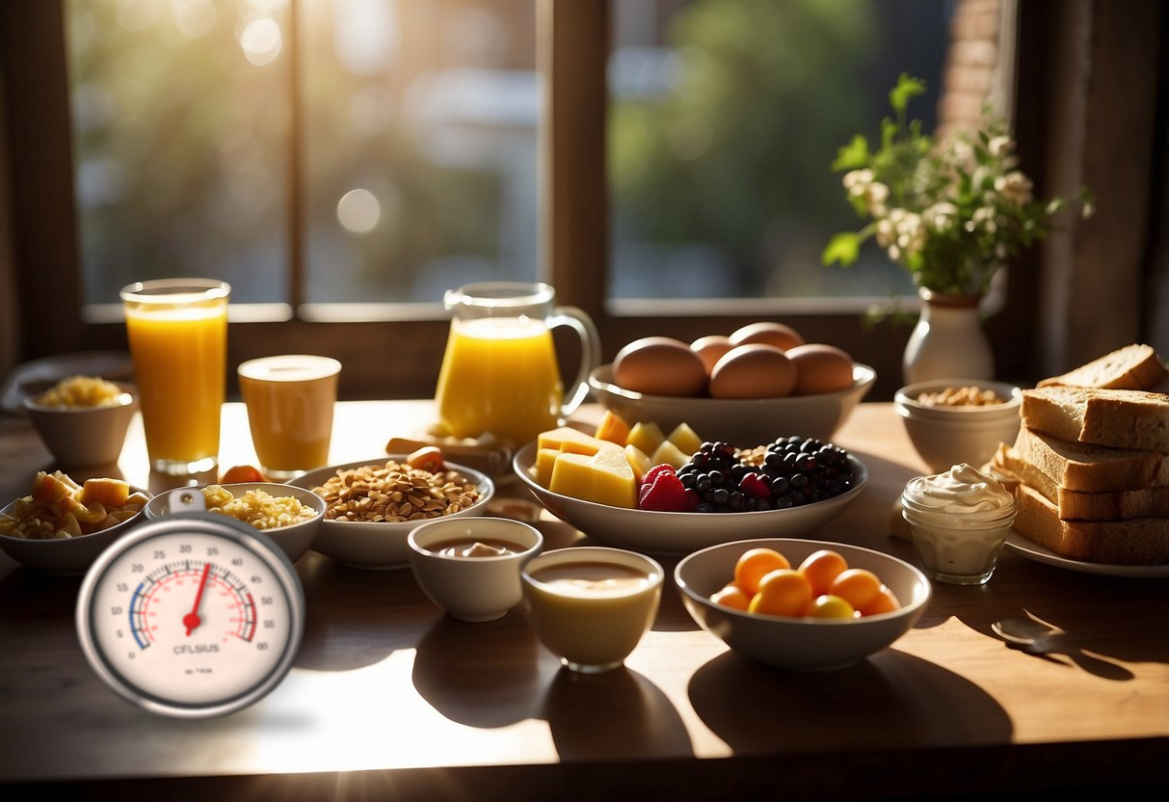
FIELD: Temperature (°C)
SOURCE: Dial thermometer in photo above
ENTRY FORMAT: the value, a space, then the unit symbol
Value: 35 °C
